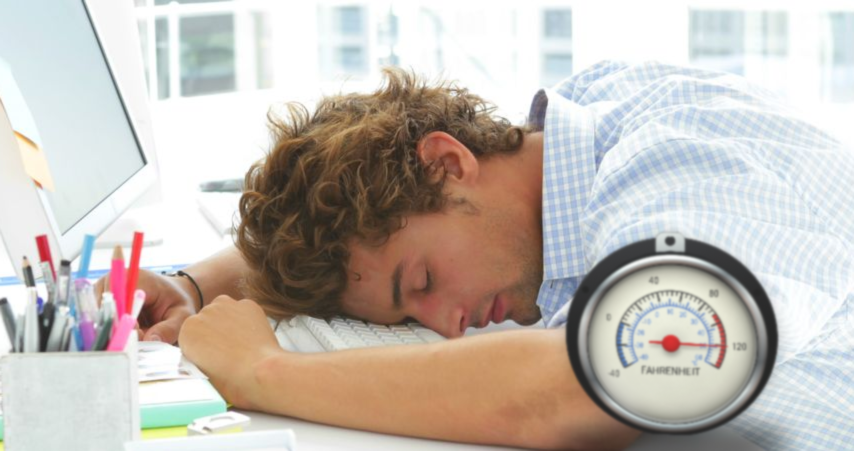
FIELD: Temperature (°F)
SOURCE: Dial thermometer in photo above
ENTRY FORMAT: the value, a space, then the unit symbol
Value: 120 °F
